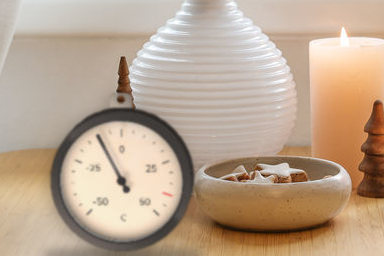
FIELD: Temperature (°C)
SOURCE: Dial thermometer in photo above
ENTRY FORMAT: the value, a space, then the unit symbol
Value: -10 °C
